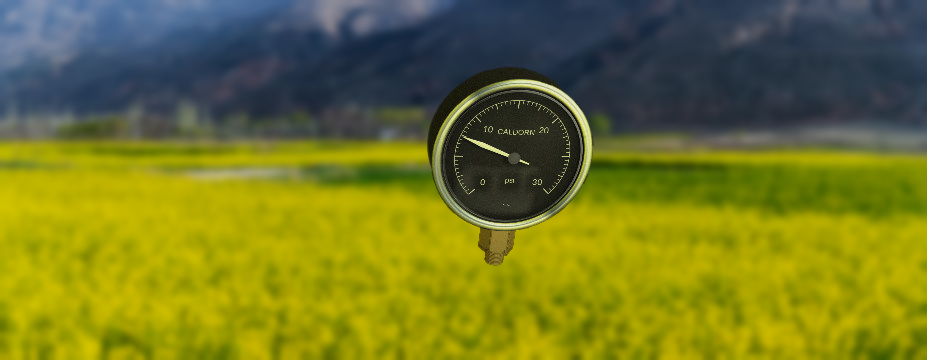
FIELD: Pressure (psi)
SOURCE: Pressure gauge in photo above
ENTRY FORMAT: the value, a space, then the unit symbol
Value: 7.5 psi
